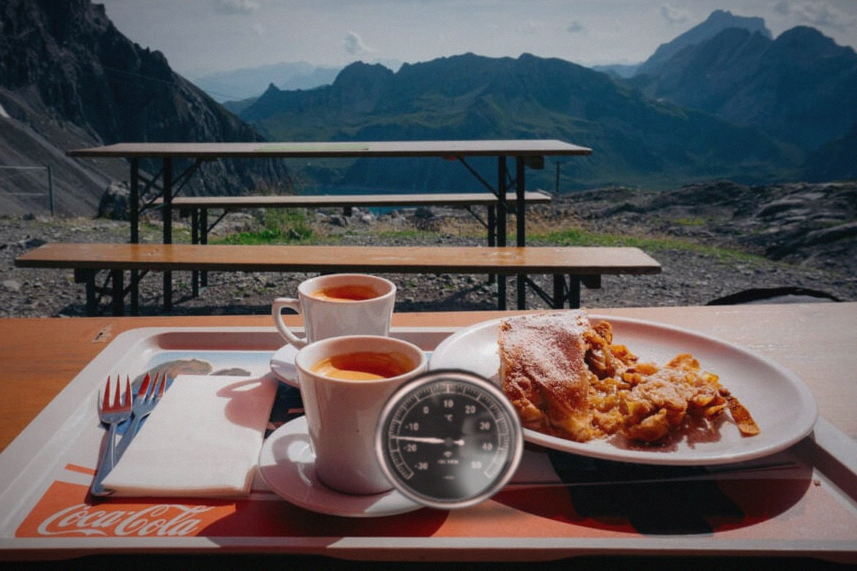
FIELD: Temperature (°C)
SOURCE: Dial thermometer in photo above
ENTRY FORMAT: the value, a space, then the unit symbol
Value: -15 °C
